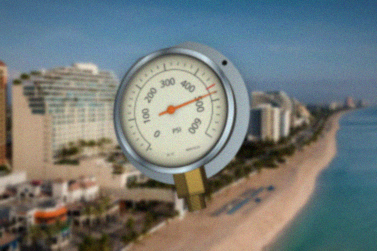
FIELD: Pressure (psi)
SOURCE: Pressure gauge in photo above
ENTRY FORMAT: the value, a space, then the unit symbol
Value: 480 psi
